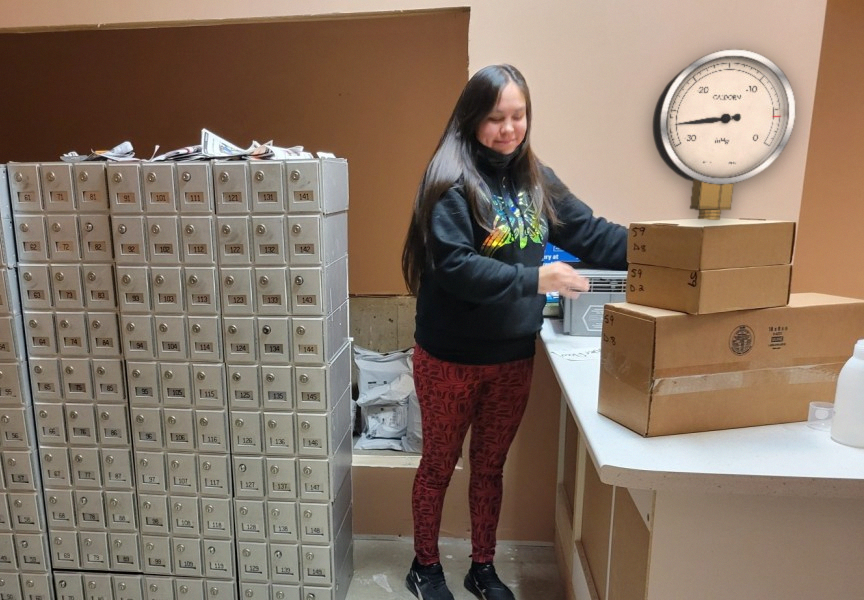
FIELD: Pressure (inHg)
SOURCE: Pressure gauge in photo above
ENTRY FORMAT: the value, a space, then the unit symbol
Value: -27 inHg
